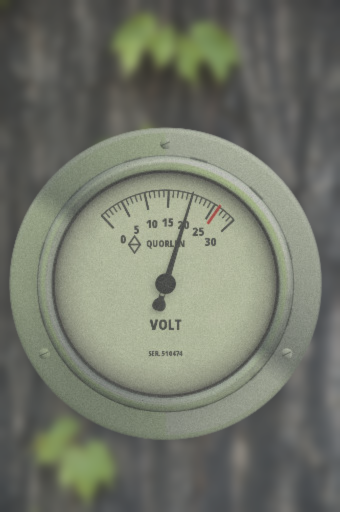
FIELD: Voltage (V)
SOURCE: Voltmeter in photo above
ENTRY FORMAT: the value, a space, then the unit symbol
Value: 20 V
